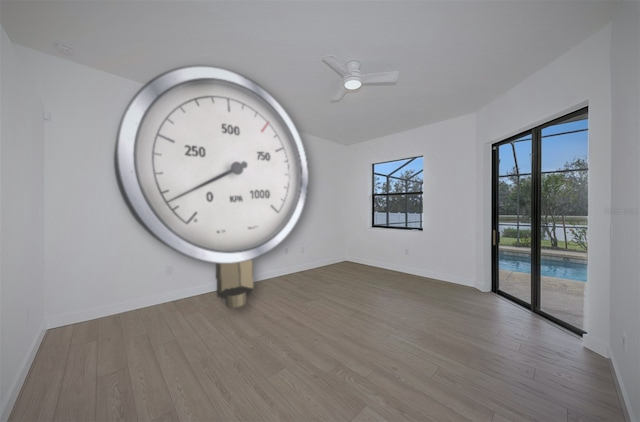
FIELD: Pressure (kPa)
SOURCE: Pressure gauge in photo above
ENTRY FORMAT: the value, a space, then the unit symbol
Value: 75 kPa
